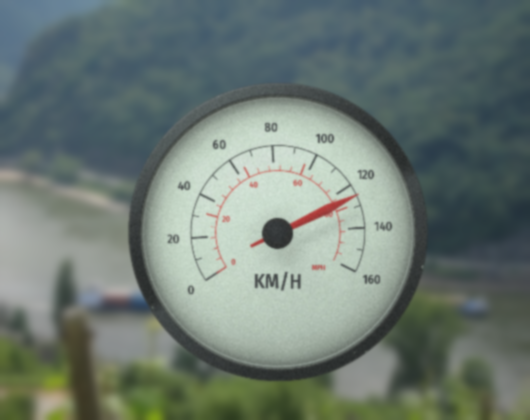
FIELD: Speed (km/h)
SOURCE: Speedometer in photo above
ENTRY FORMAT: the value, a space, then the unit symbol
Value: 125 km/h
